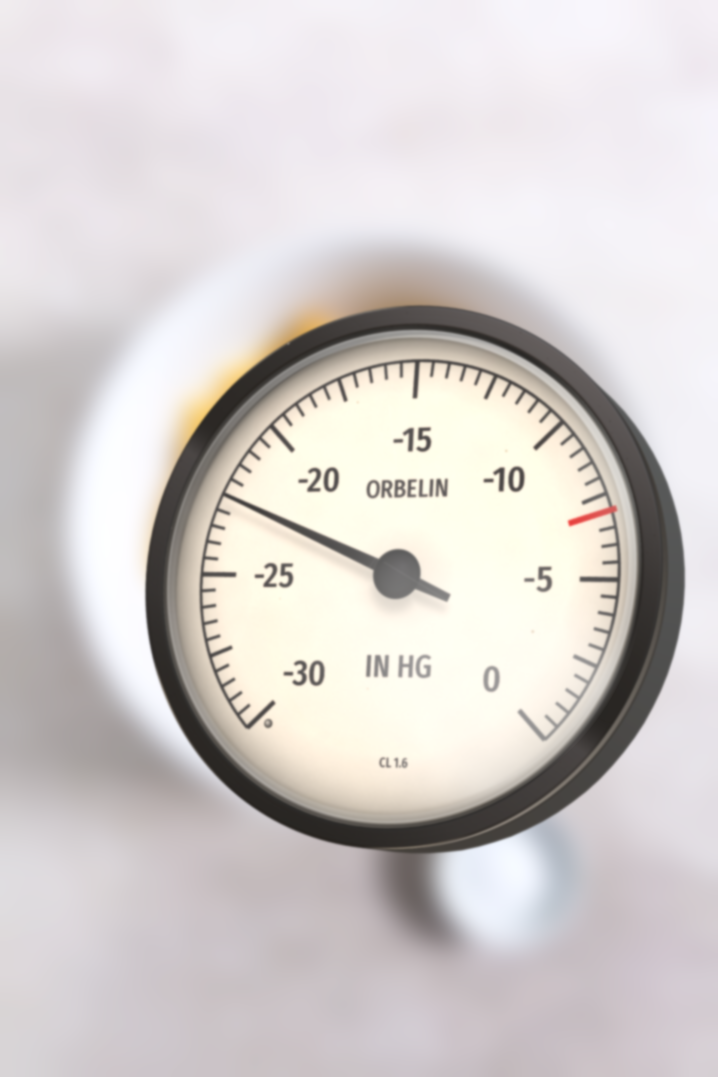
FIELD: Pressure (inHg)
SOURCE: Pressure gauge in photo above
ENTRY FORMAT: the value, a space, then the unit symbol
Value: -22.5 inHg
